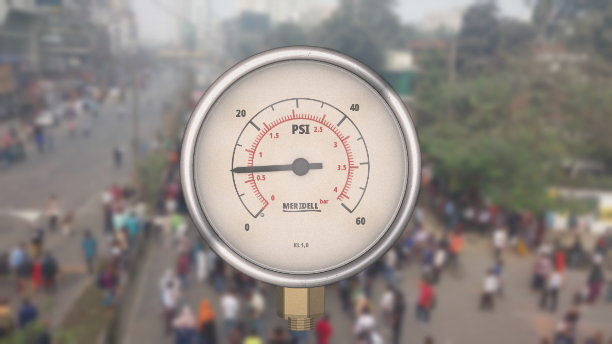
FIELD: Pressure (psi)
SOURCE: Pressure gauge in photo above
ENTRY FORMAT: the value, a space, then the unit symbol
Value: 10 psi
